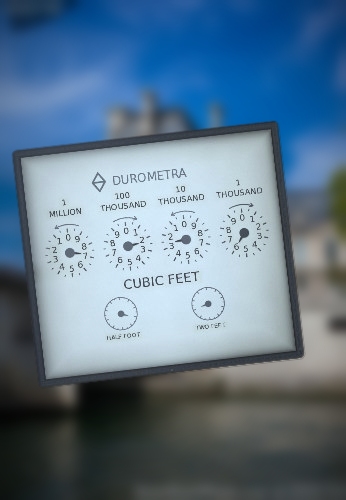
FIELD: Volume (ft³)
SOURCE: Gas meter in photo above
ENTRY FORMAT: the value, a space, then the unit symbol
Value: 722600 ft³
